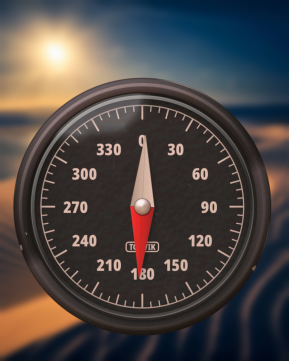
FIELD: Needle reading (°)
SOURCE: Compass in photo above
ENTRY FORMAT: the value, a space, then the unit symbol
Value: 182.5 °
